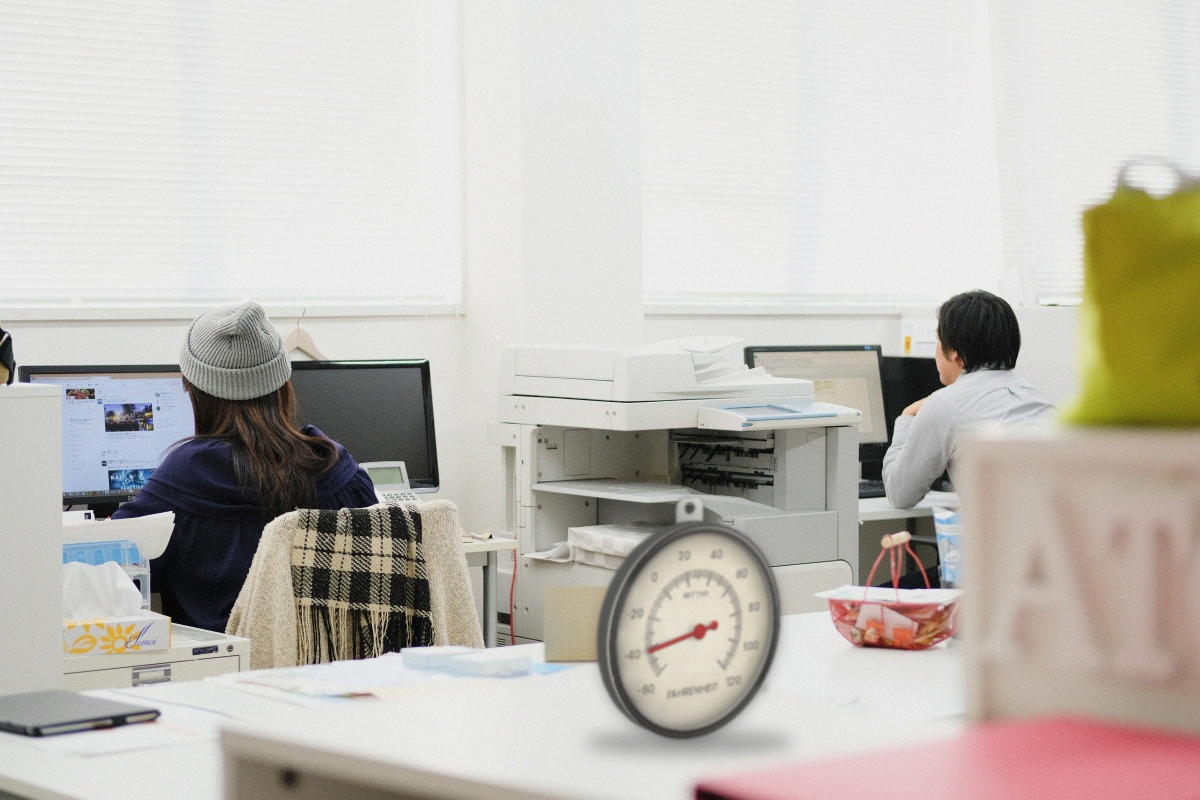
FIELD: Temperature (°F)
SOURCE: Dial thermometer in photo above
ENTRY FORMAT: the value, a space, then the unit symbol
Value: -40 °F
